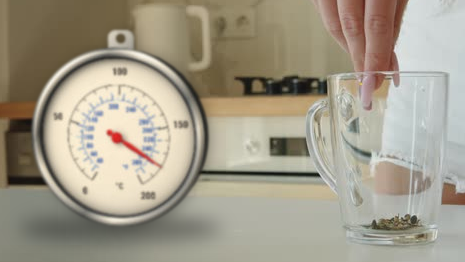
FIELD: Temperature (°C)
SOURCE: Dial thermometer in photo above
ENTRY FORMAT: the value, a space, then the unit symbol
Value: 180 °C
